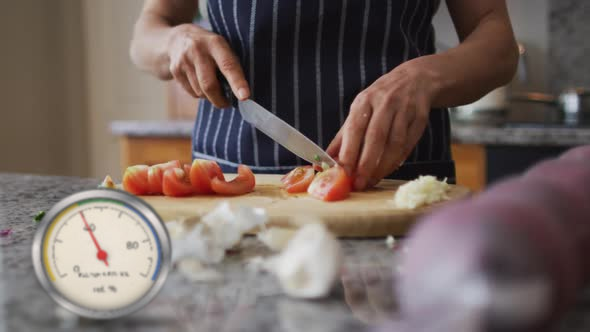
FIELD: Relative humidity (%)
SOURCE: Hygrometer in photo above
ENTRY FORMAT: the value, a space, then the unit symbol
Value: 40 %
